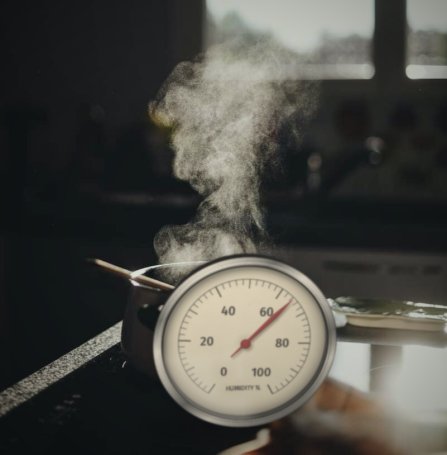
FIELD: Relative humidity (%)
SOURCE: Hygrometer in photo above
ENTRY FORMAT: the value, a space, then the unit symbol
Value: 64 %
